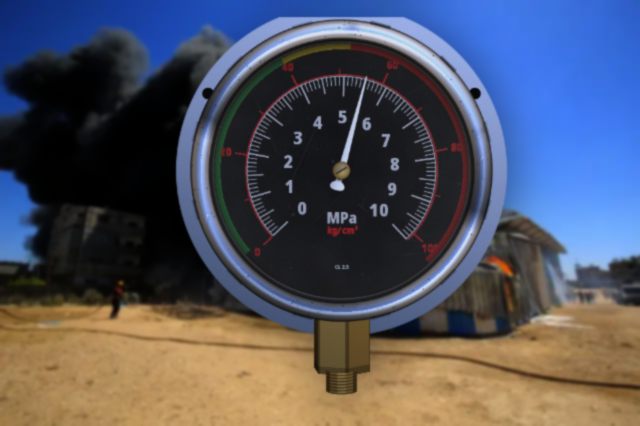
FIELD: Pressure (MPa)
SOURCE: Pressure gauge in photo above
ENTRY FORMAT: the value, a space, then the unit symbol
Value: 5.5 MPa
